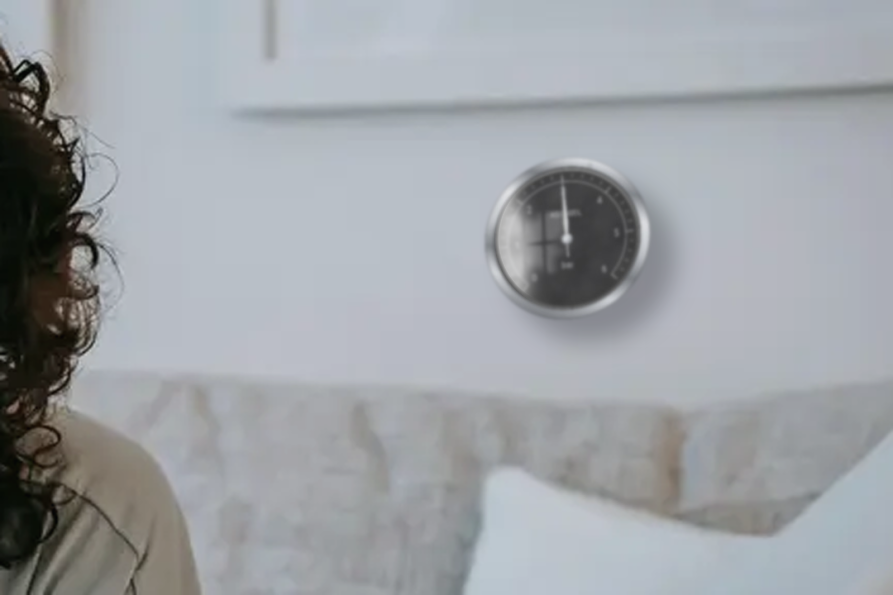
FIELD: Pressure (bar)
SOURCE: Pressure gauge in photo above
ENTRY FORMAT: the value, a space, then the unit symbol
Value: 3 bar
